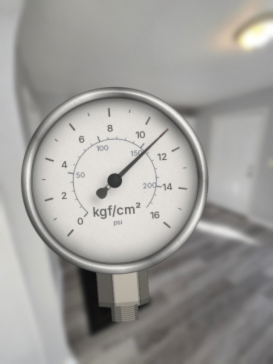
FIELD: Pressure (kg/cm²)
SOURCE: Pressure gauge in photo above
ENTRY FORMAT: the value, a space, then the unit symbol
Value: 11 kg/cm²
